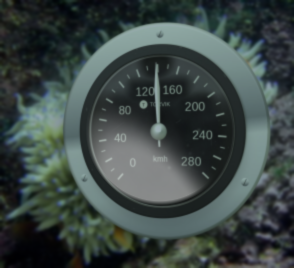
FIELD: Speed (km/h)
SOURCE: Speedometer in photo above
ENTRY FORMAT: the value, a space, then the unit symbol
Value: 140 km/h
